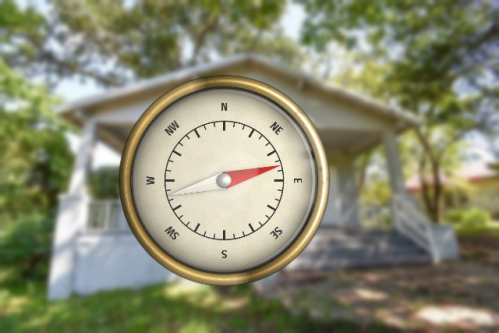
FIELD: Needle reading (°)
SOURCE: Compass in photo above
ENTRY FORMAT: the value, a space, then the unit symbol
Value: 75 °
